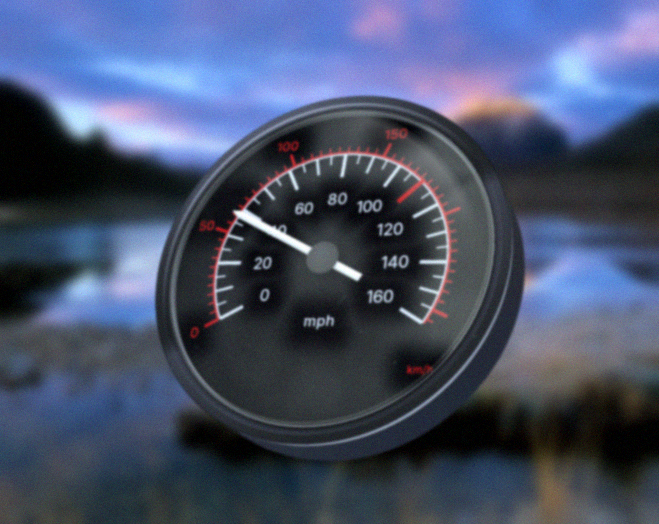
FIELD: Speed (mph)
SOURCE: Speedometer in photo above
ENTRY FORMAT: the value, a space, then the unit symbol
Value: 37.5 mph
